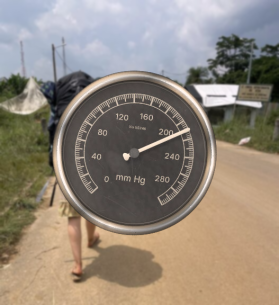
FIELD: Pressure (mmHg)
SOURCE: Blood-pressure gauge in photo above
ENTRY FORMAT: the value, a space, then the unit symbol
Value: 210 mmHg
